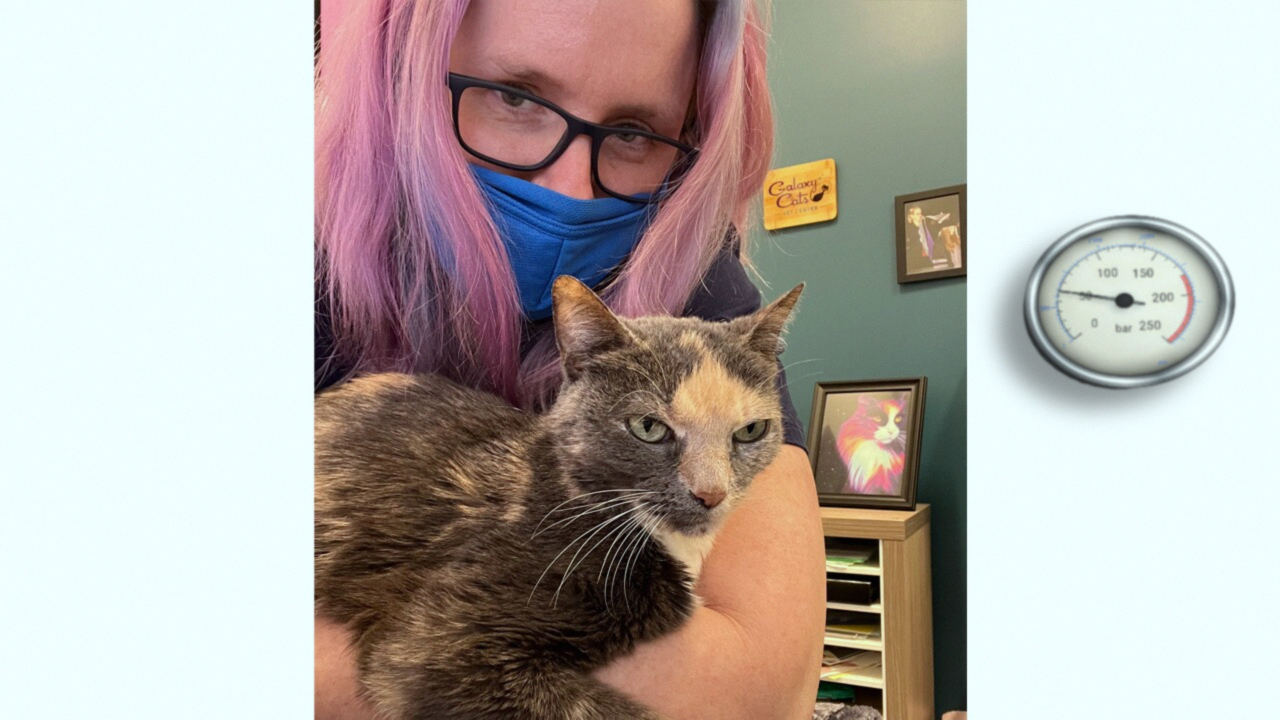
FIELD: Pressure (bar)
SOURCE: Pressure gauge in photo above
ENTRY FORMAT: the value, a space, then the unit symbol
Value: 50 bar
